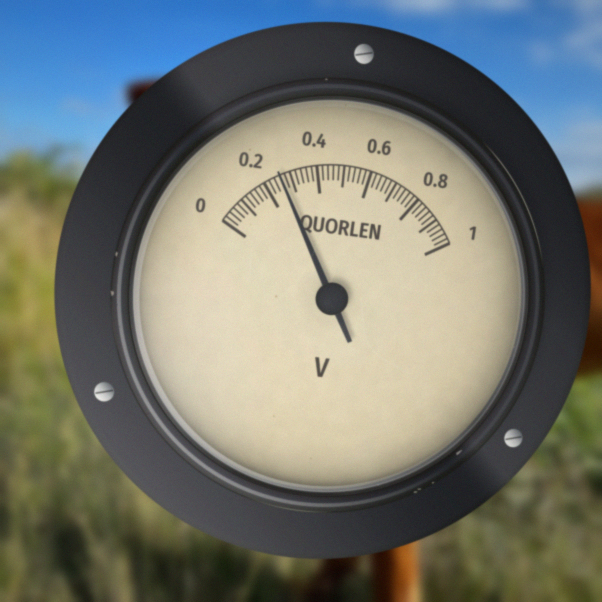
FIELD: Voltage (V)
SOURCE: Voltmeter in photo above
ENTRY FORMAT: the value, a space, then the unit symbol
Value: 0.26 V
